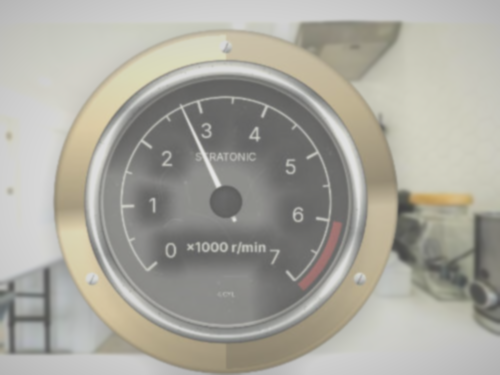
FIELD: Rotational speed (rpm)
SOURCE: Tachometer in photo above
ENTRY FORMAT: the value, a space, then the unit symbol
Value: 2750 rpm
